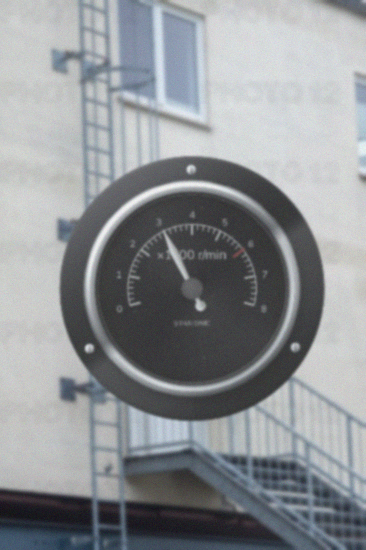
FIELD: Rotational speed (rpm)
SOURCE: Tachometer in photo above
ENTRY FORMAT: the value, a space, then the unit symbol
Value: 3000 rpm
